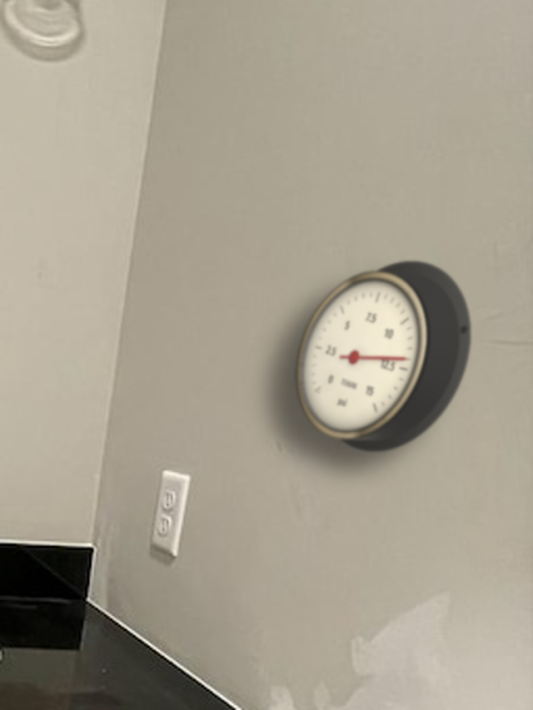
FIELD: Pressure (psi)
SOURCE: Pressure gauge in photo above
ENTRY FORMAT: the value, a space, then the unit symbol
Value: 12 psi
